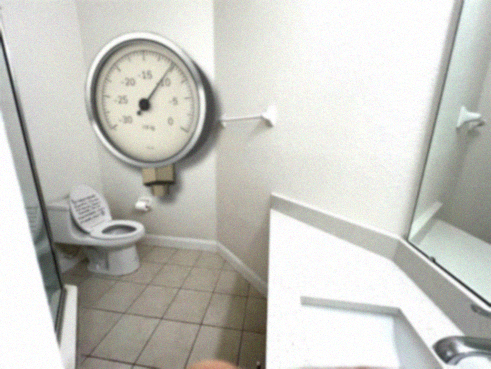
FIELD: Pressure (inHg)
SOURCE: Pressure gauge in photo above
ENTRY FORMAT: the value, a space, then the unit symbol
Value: -10 inHg
